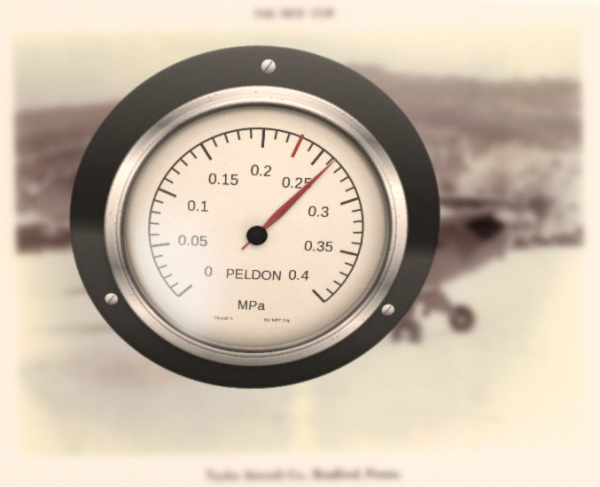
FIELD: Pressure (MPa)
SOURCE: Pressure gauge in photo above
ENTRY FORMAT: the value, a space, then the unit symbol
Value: 0.26 MPa
